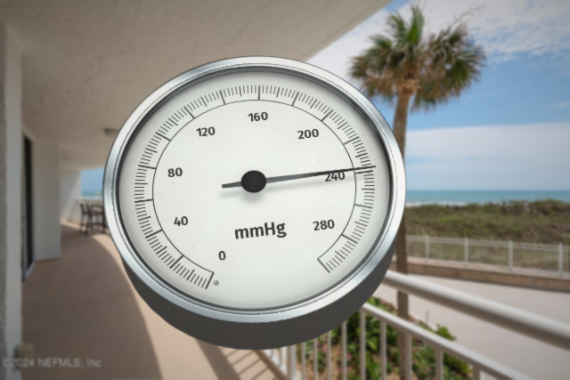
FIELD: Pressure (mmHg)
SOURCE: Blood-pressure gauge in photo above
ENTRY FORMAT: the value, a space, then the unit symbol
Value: 240 mmHg
